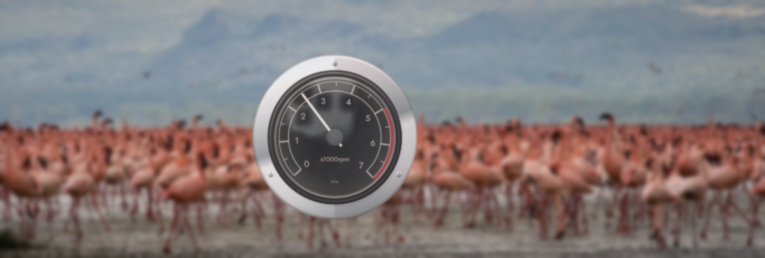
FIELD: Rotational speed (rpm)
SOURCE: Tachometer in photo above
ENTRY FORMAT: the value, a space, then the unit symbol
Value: 2500 rpm
